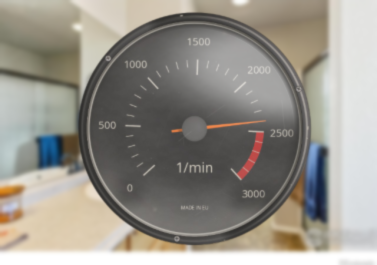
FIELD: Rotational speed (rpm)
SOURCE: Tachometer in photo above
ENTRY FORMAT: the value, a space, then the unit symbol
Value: 2400 rpm
